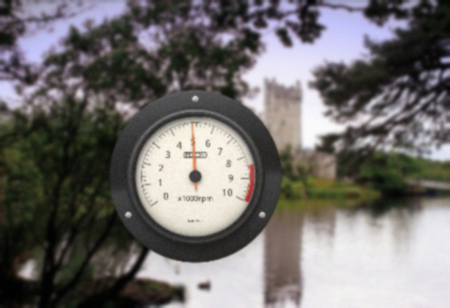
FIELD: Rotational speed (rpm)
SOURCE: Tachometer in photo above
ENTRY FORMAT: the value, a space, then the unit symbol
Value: 5000 rpm
